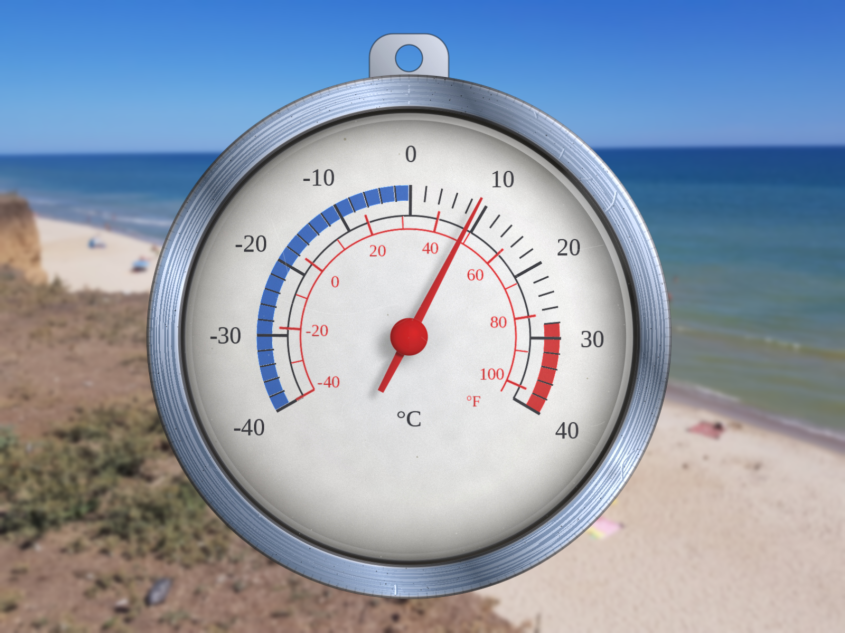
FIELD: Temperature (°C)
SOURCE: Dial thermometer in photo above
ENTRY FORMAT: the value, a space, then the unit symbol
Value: 9 °C
